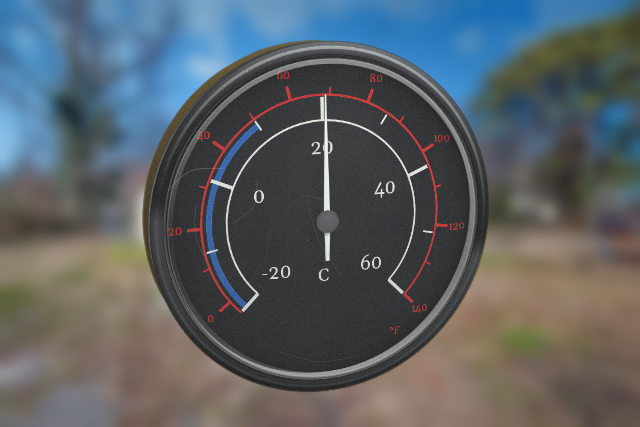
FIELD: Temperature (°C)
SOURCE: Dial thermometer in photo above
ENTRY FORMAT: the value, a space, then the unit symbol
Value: 20 °C
